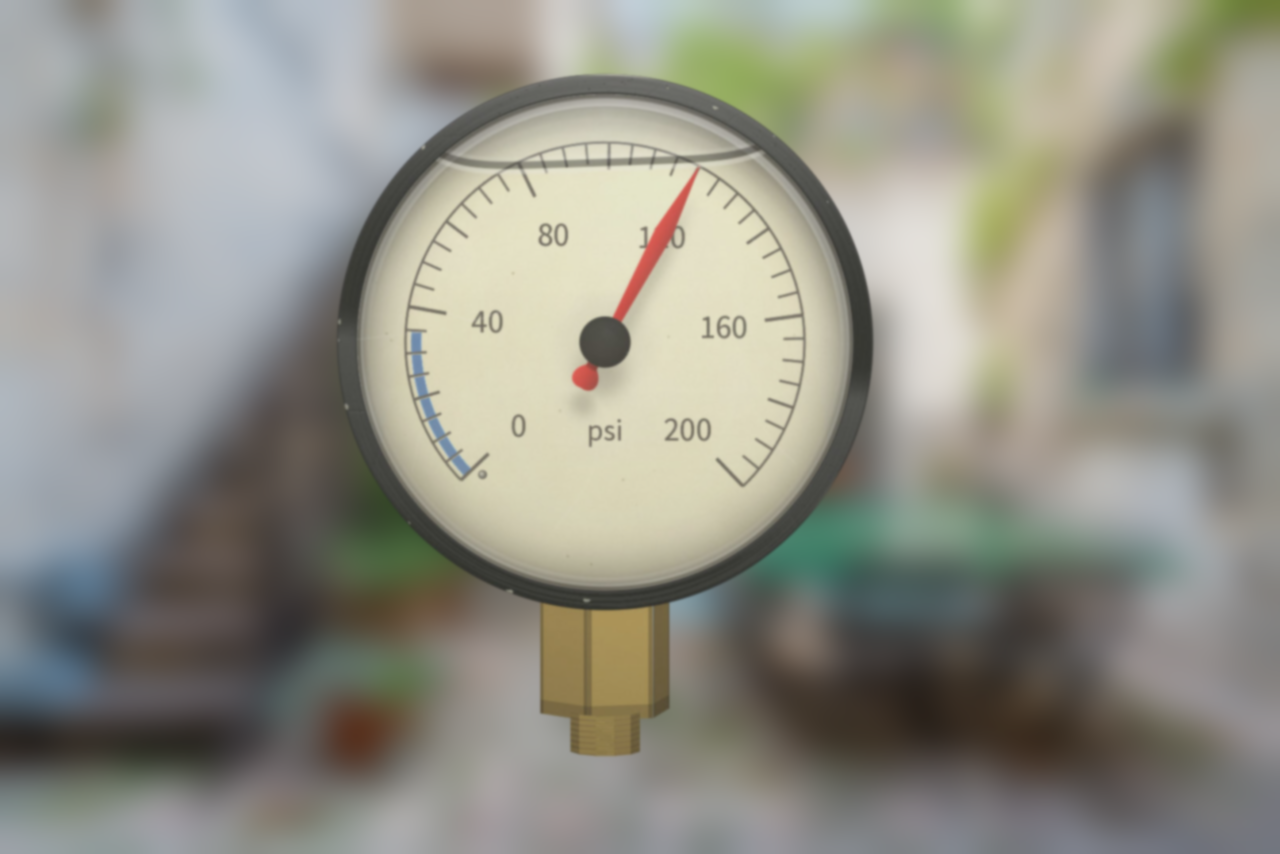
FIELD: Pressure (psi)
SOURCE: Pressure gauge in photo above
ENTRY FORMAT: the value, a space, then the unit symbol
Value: 120 psi
